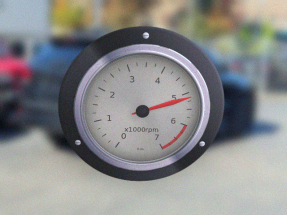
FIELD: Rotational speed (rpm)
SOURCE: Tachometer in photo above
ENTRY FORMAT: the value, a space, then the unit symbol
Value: 5125 rpm
